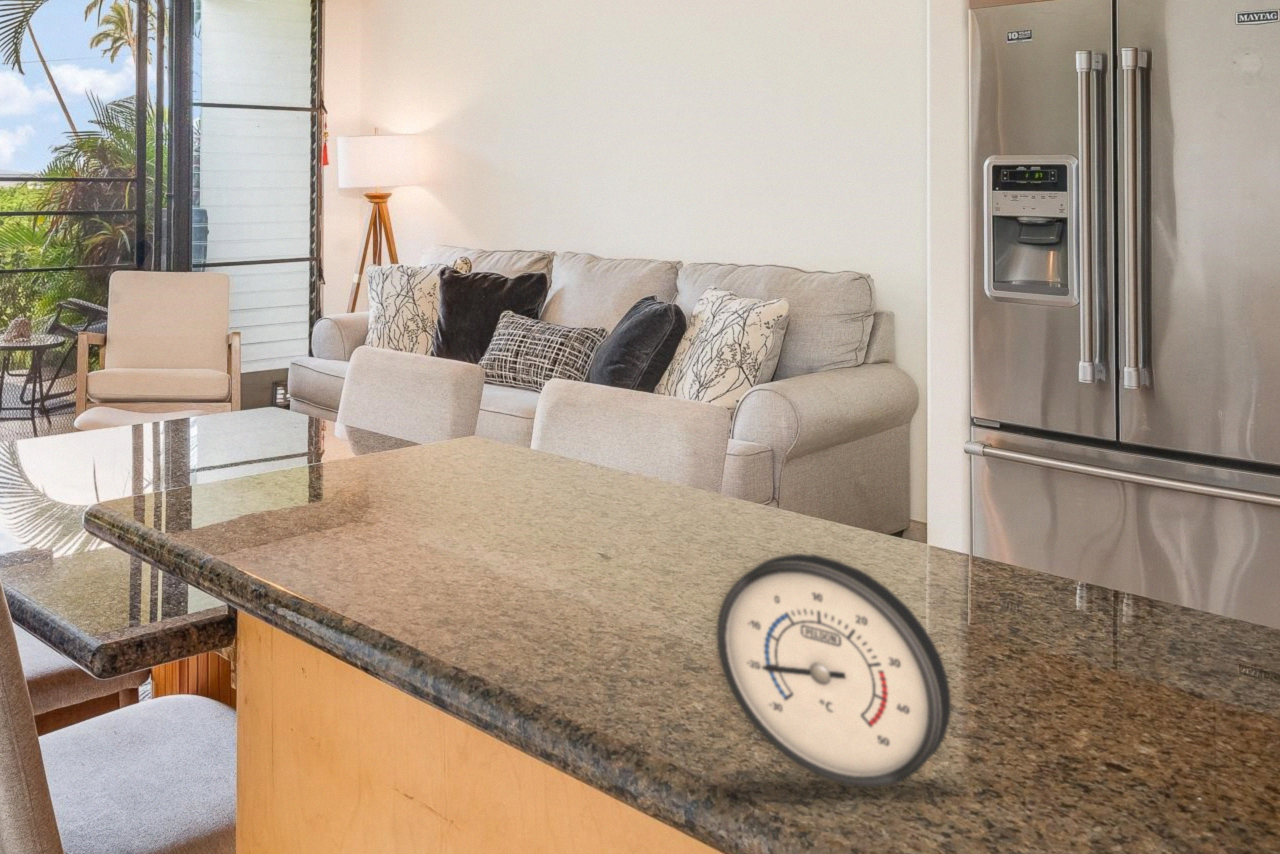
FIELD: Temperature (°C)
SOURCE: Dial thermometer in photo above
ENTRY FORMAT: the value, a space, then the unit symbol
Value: -20 °C
